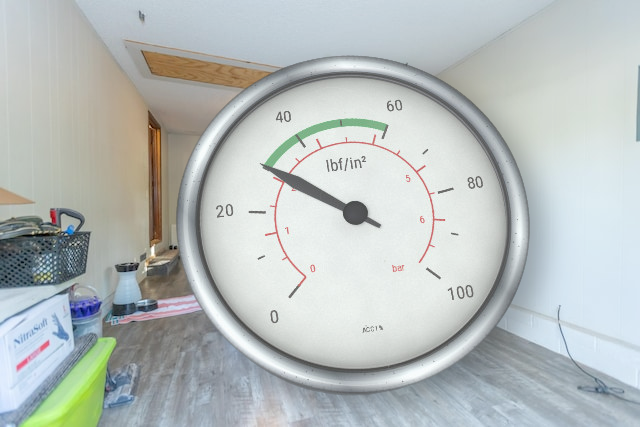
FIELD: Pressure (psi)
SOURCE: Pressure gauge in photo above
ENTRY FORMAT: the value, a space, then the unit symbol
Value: 30 psi
